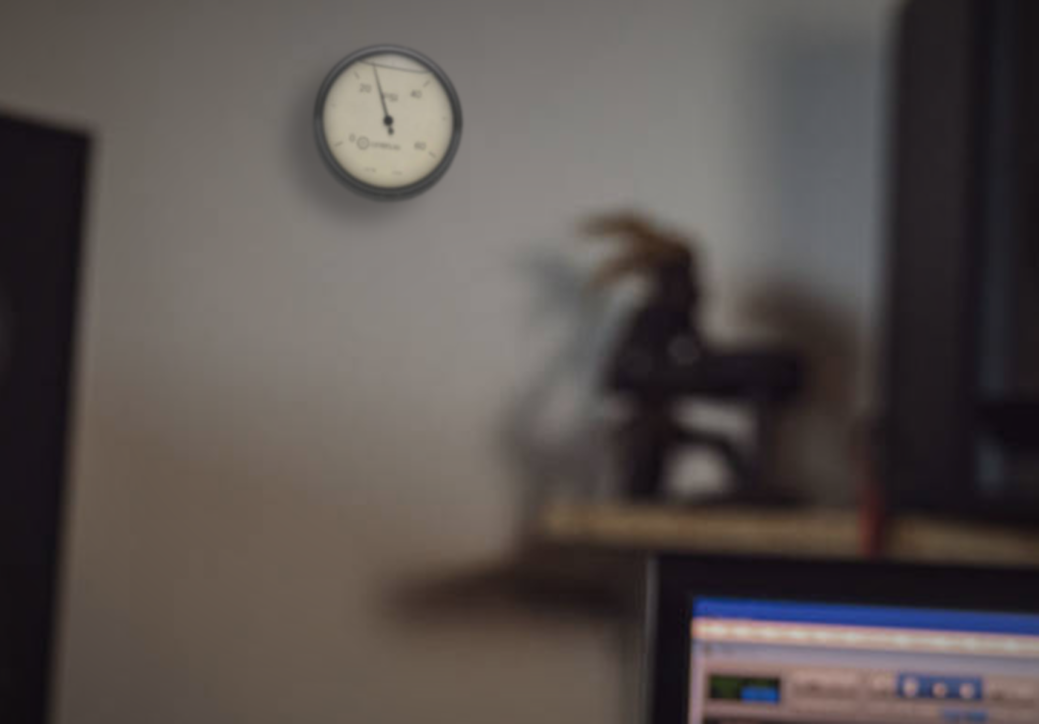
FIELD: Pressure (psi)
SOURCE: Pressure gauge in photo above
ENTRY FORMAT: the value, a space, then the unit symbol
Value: 25 psi
